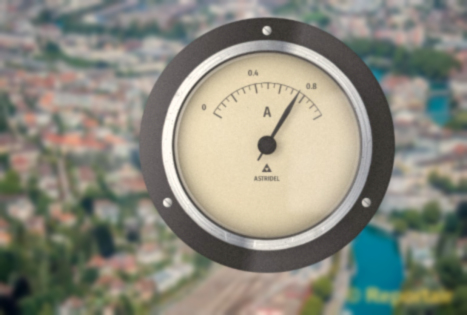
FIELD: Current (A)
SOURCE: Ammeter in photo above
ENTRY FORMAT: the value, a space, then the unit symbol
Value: 0.75 A
